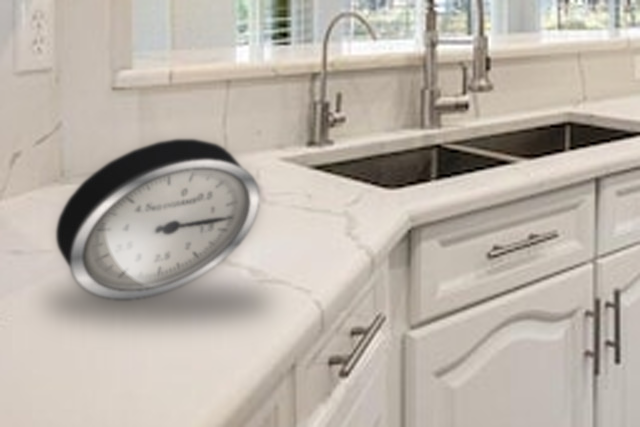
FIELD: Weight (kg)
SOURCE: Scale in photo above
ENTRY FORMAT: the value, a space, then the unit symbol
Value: 1.25 kg
